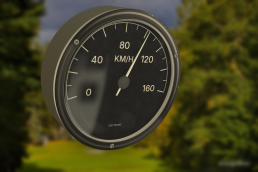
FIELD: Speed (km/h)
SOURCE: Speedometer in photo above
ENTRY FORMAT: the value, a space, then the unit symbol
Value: 100 km/h
